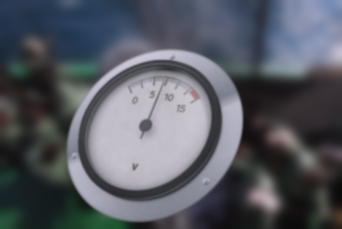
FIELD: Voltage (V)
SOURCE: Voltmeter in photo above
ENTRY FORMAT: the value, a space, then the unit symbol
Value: 7.5 V
